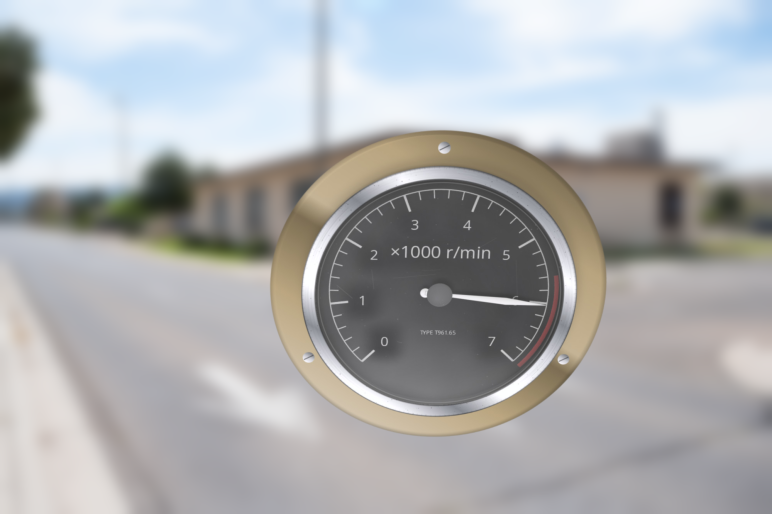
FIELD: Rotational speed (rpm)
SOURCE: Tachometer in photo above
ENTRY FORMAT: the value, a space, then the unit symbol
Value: 6000 rpm
